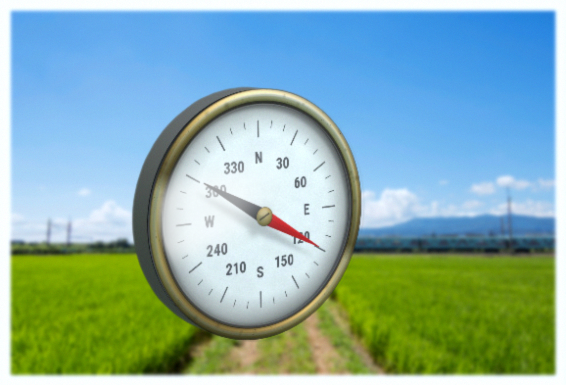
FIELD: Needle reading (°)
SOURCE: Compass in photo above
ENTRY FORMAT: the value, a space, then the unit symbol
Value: 120 °
